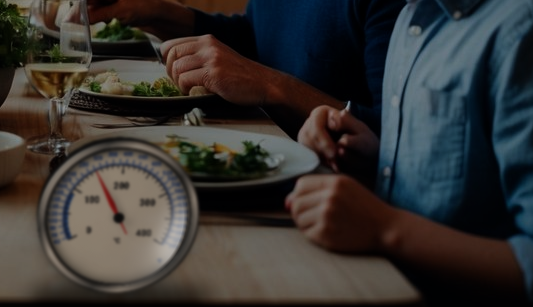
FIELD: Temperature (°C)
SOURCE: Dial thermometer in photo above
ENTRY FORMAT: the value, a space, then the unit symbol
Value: 150 °C
